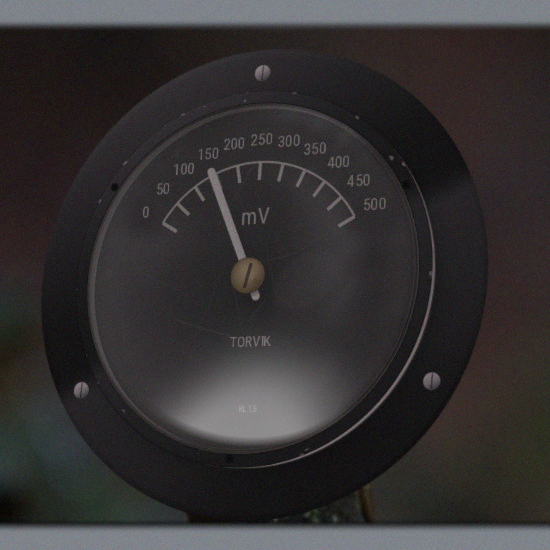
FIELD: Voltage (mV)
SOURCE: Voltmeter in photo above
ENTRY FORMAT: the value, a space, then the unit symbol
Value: 150 mV
